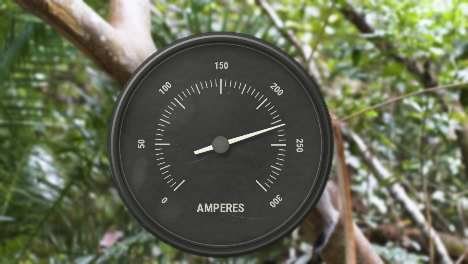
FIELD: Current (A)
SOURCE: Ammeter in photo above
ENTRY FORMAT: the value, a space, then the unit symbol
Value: 230 A
